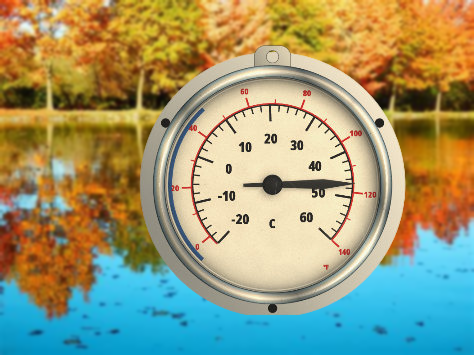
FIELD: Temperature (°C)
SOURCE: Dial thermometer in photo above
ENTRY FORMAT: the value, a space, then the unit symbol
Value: 47 °C
